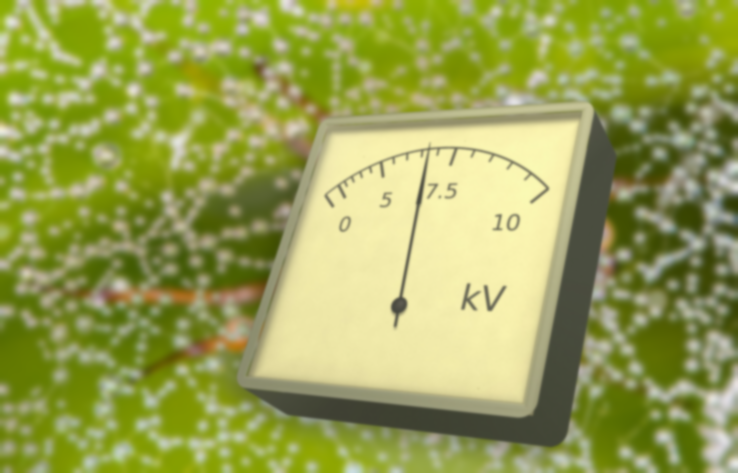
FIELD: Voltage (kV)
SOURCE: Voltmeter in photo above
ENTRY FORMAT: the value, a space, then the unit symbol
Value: 6.75 kV
